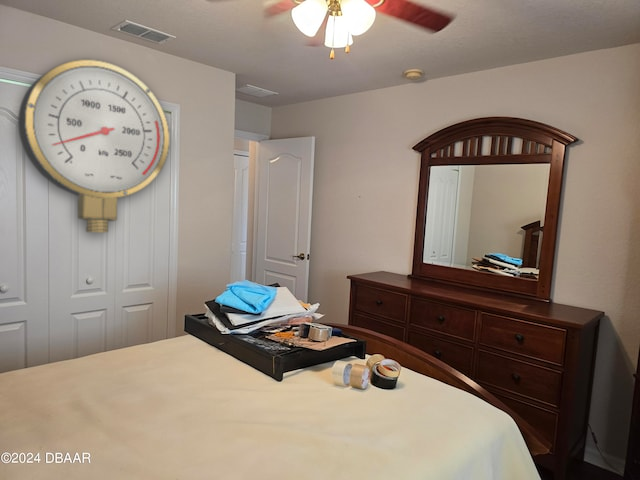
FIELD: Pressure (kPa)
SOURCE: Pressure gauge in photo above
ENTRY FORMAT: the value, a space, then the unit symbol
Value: 200 kPa
